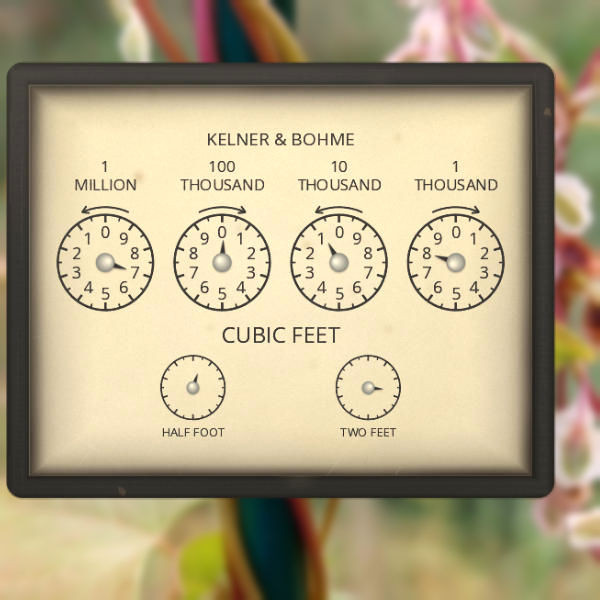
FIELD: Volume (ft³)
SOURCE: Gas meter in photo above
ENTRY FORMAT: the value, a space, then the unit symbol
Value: 700800 ft³
